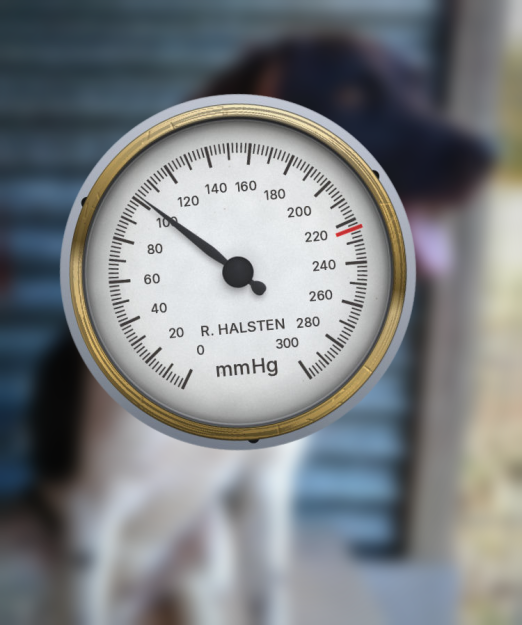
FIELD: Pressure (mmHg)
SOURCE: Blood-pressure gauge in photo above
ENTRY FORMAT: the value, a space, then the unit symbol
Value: 102 mmHg
